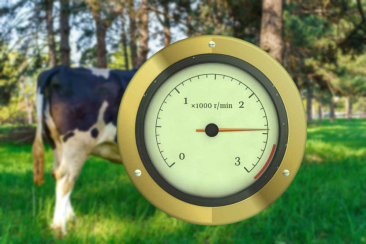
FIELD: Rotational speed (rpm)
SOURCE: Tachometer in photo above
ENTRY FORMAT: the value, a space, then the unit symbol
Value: 2450 rpm
